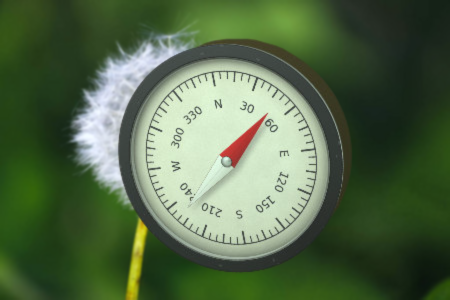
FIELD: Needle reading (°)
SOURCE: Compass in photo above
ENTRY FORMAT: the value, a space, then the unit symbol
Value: 50 °
